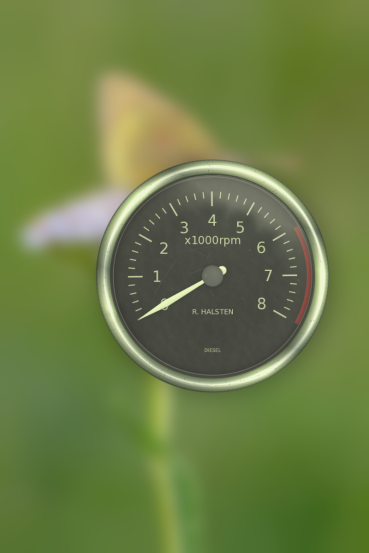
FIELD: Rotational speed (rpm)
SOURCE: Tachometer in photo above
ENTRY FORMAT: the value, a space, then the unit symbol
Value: 0 rpm
